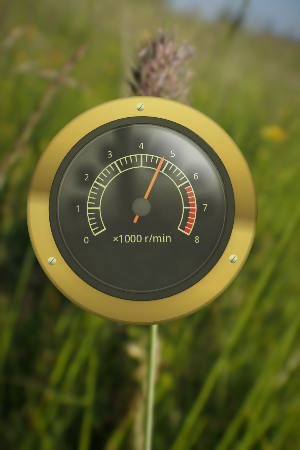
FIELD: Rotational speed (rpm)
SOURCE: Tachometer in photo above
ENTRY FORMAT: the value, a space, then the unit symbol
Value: 4800 rpm
